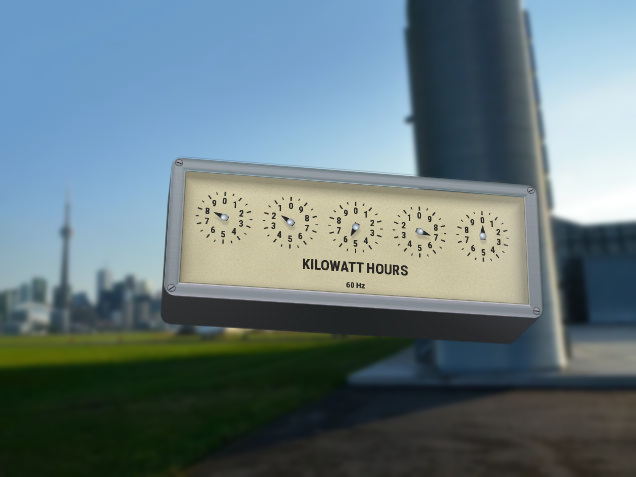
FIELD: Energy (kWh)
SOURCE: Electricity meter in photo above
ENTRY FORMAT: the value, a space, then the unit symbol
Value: 81570 kWh
